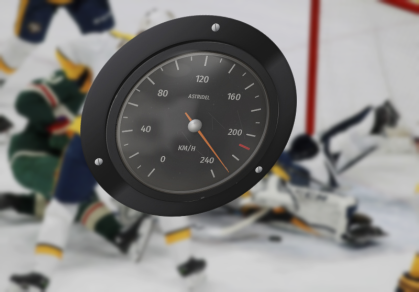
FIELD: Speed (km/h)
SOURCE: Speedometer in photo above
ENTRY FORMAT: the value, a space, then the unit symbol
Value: 230 km/h
